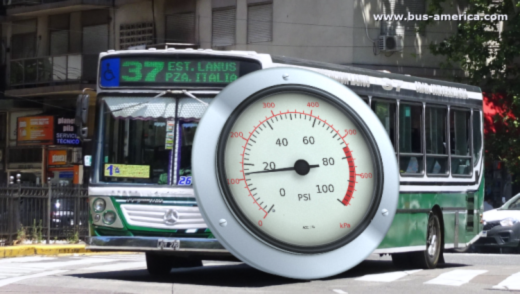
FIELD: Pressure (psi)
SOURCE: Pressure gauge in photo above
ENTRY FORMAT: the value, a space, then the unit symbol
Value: 16 psi
